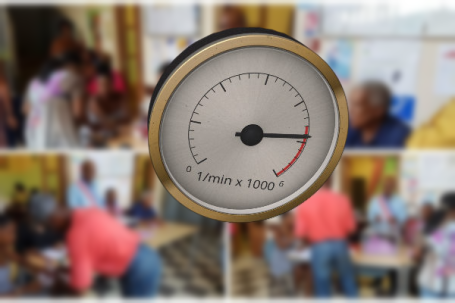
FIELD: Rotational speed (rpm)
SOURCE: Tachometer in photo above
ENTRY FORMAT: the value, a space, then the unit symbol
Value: 4800 rpm
